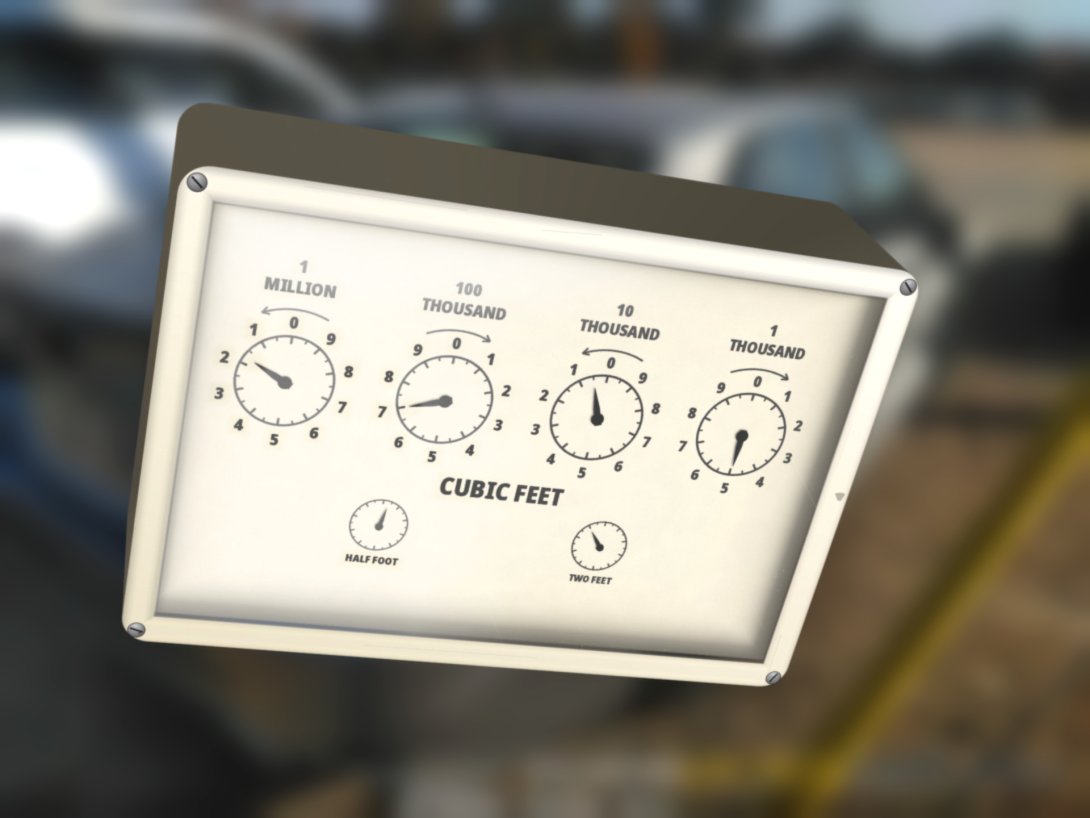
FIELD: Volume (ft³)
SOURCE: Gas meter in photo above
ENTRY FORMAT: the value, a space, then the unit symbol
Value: 170500 ft³
